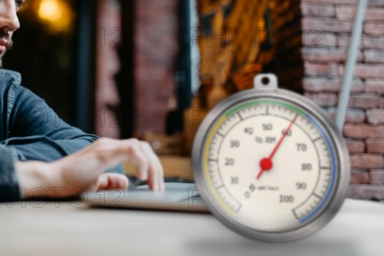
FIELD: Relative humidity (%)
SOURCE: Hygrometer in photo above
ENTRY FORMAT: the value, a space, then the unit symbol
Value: 60 %
